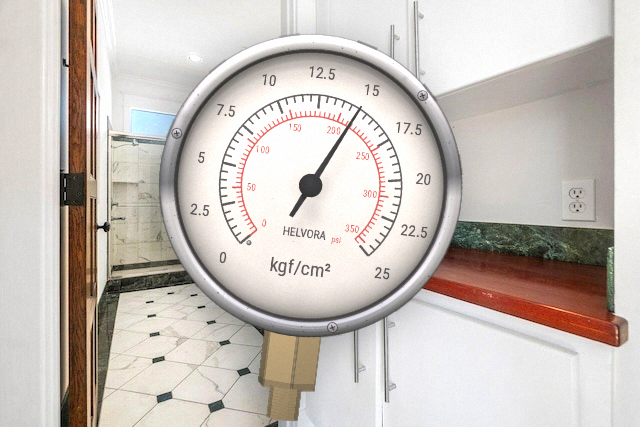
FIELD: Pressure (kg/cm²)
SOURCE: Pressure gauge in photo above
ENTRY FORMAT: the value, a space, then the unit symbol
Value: 15 kg/cm²
